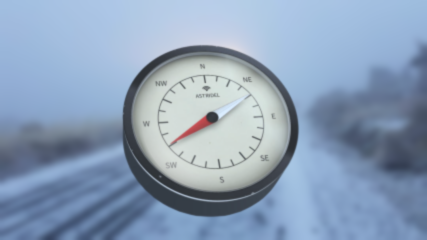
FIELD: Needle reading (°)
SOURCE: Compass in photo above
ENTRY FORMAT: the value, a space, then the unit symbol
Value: 240 °
